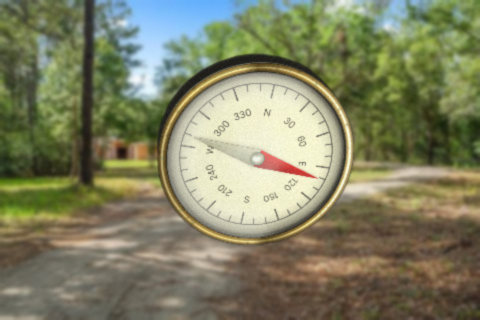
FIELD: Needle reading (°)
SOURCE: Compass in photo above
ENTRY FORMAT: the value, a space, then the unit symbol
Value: 100 °
